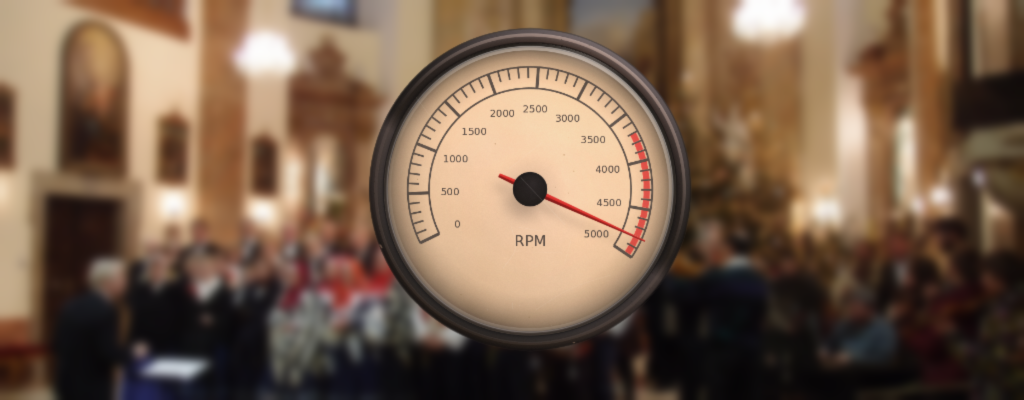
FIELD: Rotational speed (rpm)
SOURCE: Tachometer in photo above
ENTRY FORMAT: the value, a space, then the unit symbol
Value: 4800 rpm
